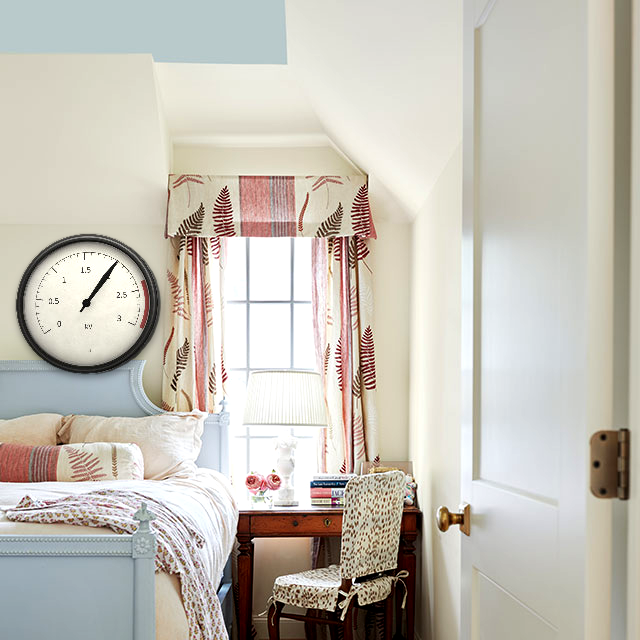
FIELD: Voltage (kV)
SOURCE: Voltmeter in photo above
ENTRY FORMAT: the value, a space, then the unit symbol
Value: 2 kV
